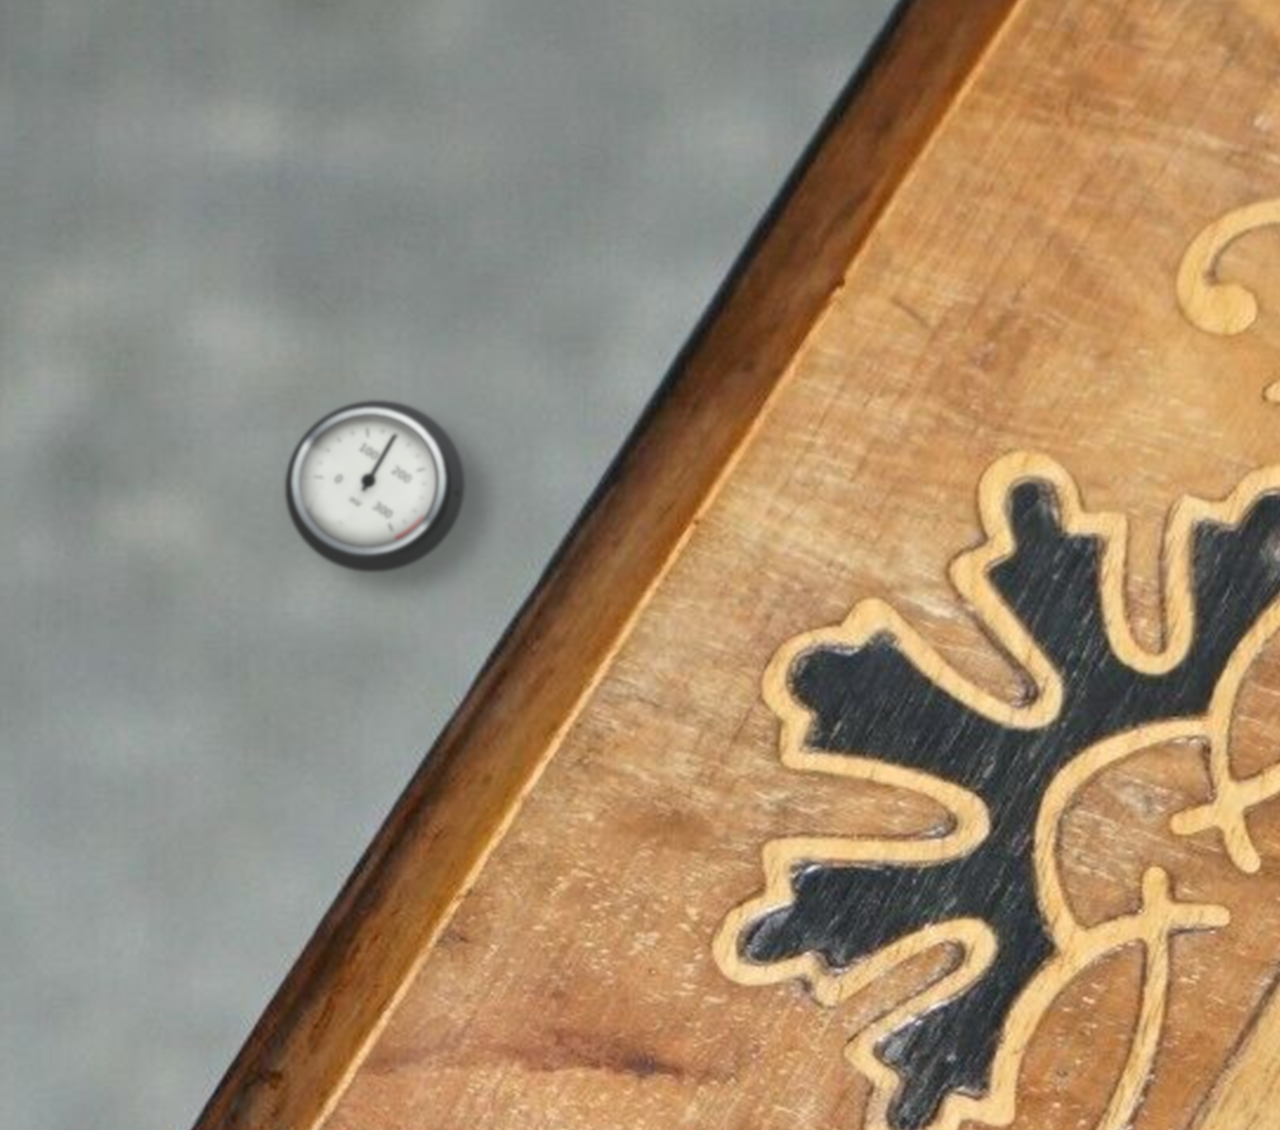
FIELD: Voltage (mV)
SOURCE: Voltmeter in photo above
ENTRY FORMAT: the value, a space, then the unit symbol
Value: 140 mV
